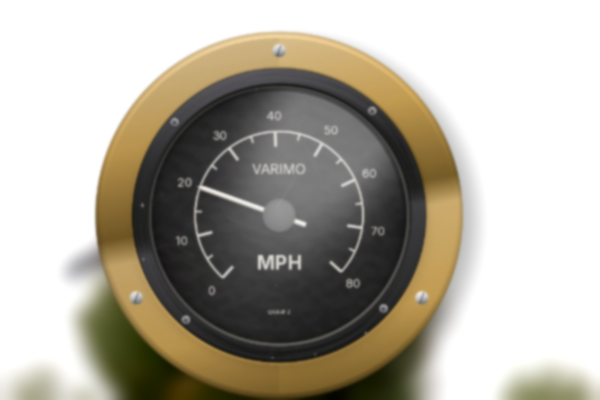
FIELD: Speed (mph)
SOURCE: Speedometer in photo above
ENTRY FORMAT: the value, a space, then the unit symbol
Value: 20 mph
